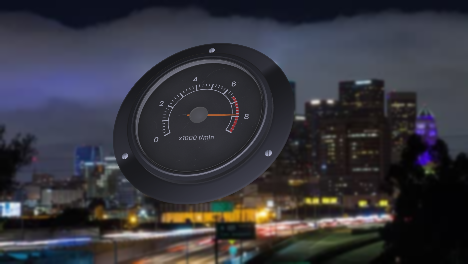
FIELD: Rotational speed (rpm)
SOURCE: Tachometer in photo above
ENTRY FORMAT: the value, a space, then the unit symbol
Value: 8000 rpm
